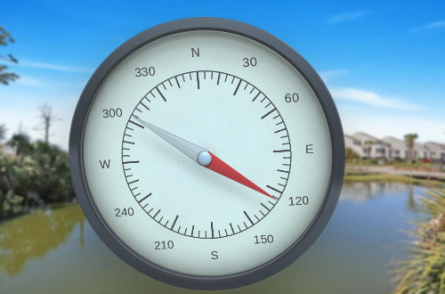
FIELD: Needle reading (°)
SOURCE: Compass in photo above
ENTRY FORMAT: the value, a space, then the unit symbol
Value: 125 °
